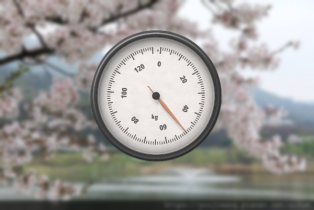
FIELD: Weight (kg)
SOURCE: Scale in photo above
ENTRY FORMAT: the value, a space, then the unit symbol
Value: 50 kg
